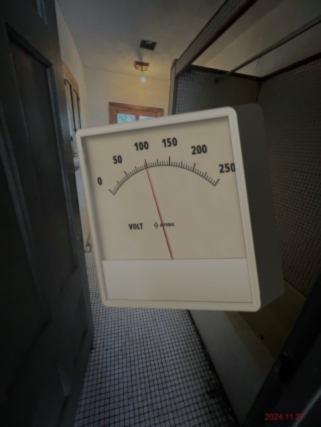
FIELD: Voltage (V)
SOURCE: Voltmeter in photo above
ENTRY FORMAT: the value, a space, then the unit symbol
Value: 100 V
